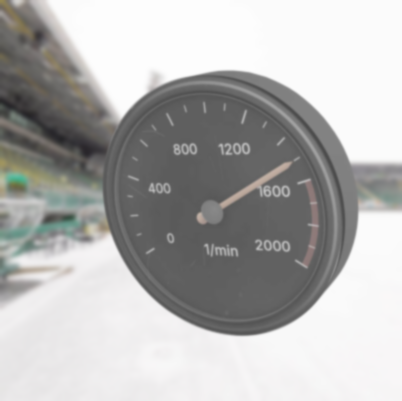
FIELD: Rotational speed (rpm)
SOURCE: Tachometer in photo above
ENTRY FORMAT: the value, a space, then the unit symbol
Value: 1500 rpm
